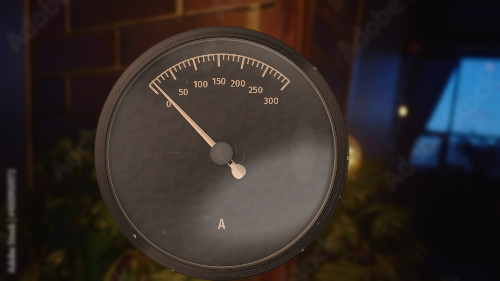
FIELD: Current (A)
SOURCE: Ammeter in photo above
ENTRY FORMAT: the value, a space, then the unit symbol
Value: 10 A
